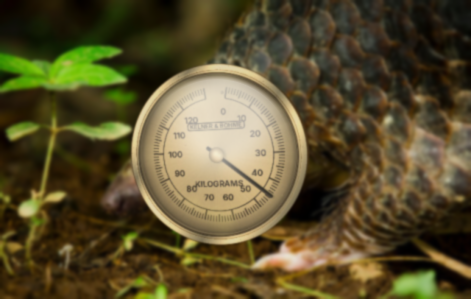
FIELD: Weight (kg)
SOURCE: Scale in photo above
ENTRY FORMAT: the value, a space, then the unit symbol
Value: 45 kg
